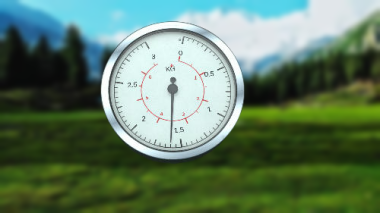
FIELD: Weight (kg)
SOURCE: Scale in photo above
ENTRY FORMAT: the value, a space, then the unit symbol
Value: 1.6 kg
